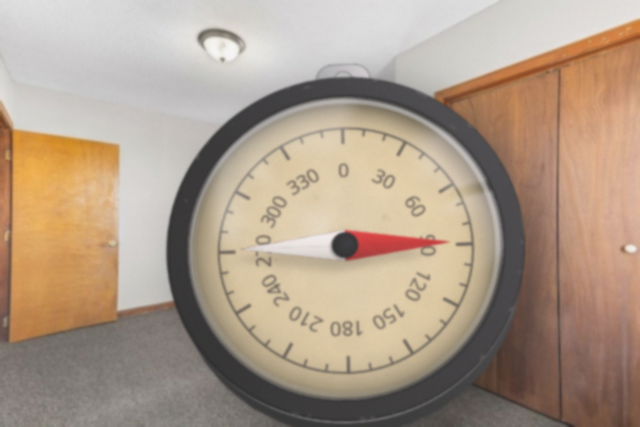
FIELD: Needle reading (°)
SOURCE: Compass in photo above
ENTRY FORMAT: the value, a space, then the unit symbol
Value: 90 °
